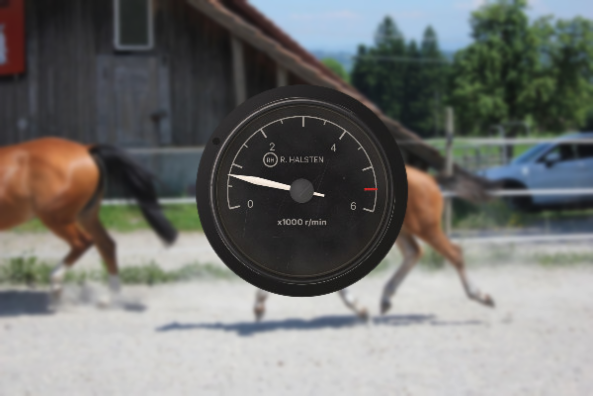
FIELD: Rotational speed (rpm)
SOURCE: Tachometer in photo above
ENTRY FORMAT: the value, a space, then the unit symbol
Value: 750 rpm
